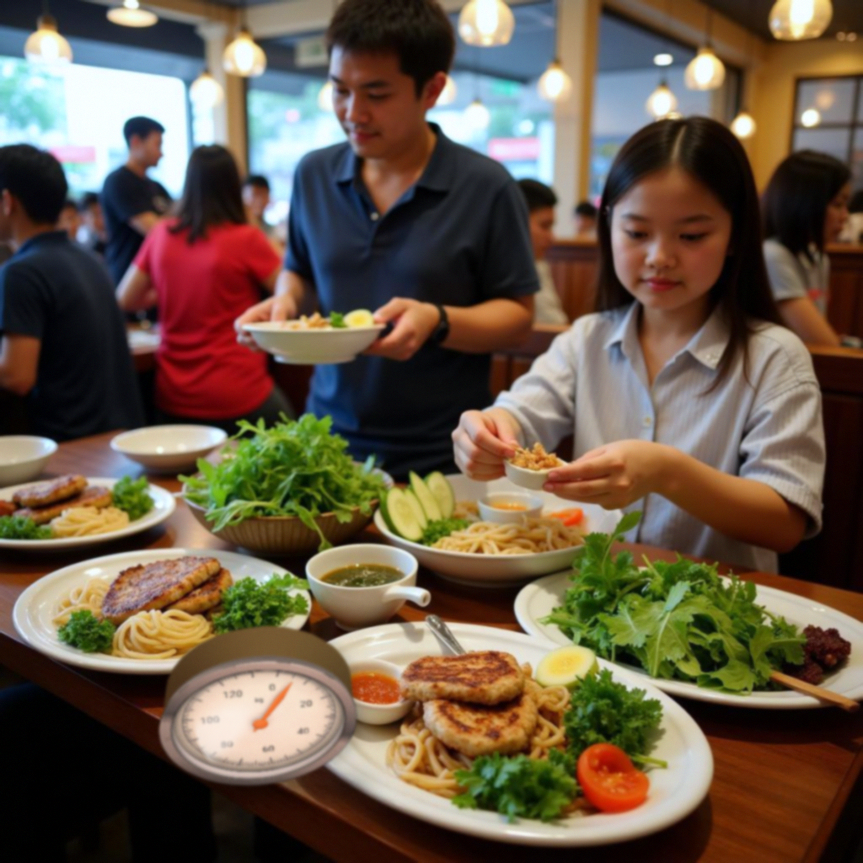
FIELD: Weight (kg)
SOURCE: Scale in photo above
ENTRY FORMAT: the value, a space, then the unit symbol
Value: 5 kg
